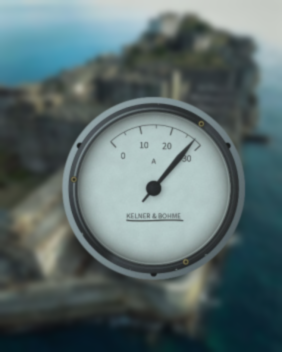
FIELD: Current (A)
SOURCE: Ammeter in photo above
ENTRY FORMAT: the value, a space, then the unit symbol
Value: 27.5 A
